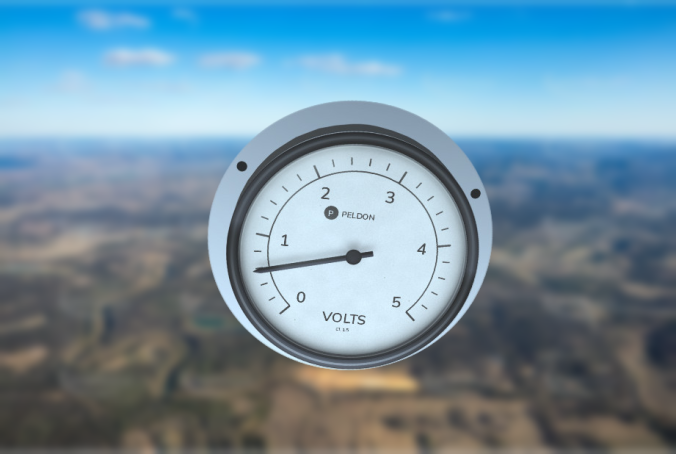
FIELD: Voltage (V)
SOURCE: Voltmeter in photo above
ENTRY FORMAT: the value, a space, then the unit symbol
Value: 0.6 V
